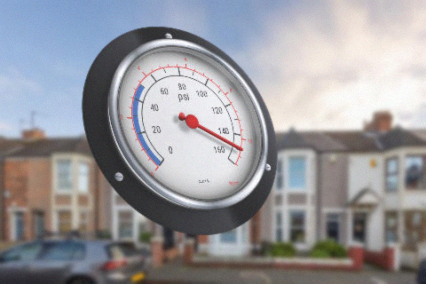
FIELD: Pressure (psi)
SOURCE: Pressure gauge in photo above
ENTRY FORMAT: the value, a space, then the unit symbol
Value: 150 psi
